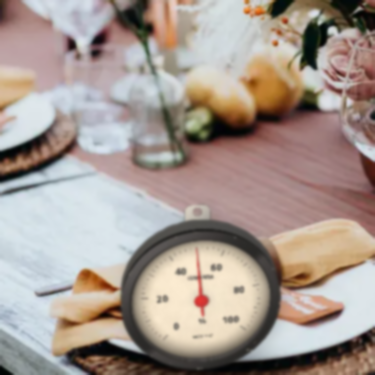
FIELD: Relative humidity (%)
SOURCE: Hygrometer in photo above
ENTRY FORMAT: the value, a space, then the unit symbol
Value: 50 %
